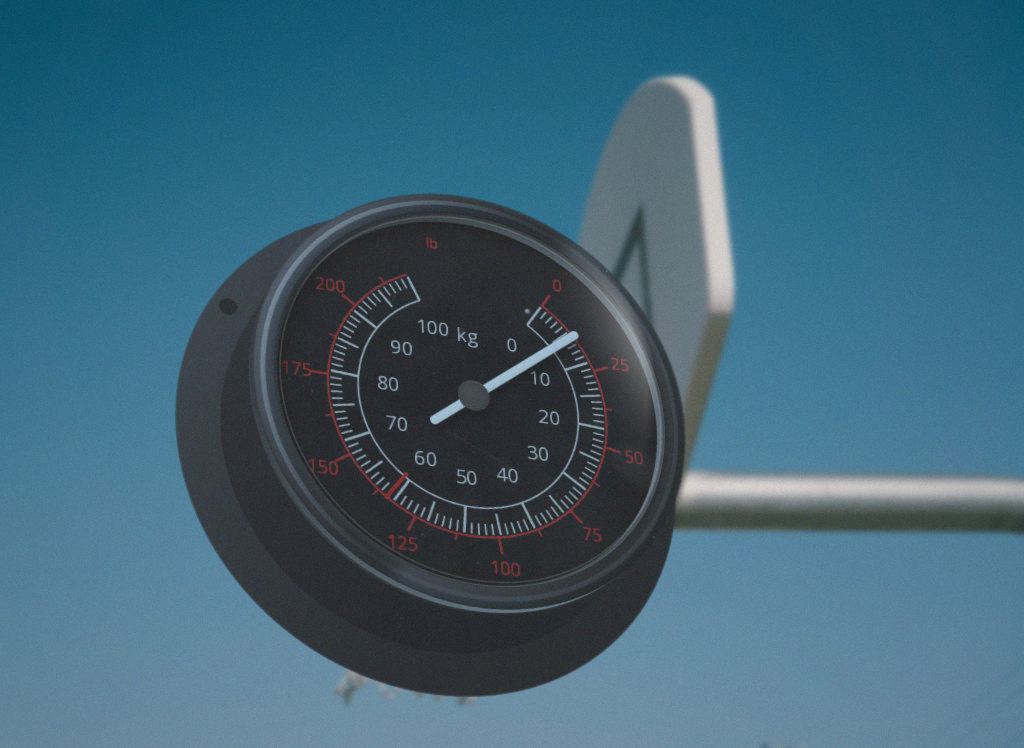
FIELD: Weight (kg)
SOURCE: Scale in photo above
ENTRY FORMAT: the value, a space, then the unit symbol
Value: 6 kg
